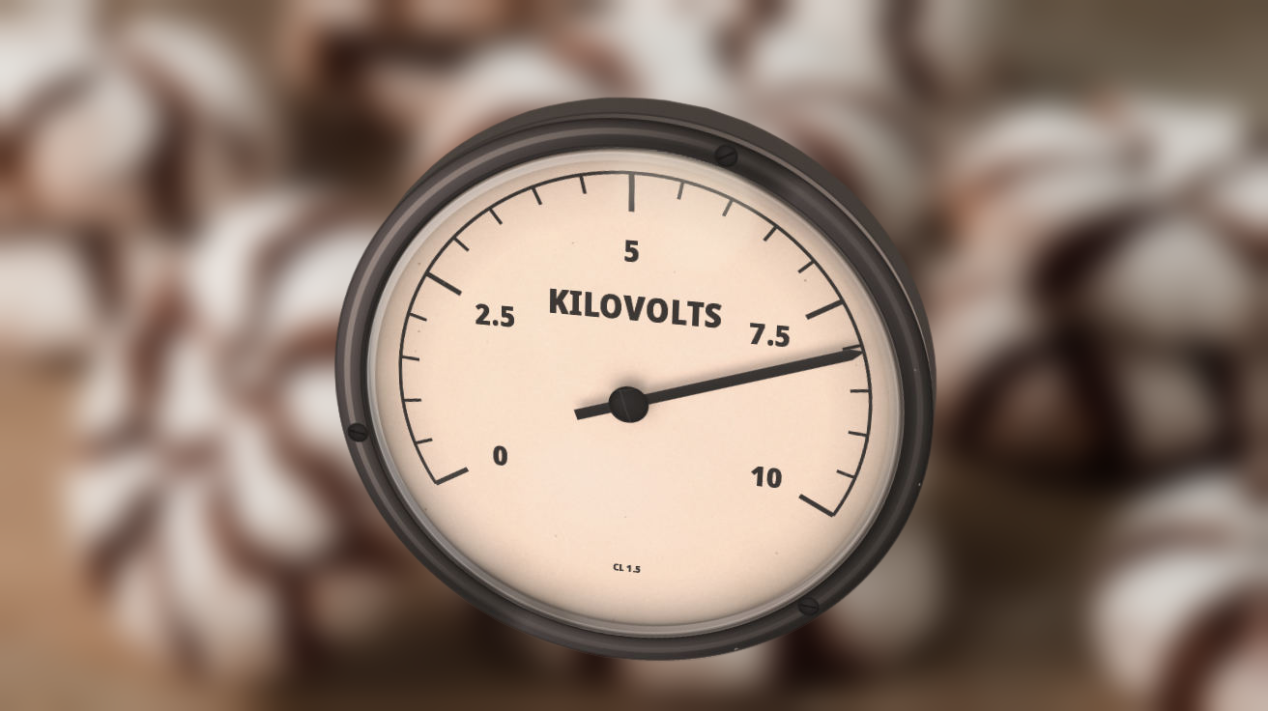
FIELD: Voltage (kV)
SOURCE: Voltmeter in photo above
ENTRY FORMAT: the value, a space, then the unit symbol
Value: 8 kV
